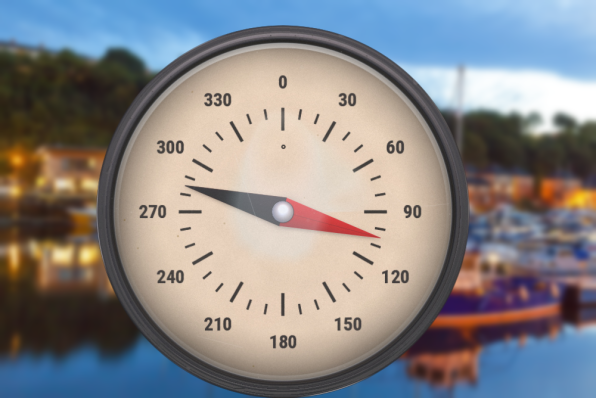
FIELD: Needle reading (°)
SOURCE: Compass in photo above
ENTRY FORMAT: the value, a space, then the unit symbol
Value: 105 °
